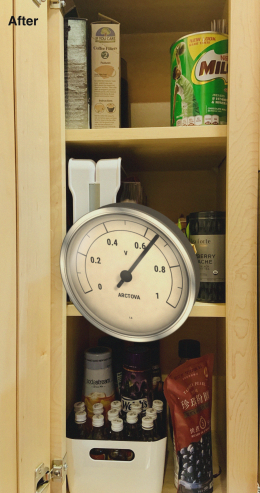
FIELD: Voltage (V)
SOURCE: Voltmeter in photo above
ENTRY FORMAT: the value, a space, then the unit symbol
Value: 0.65 V
